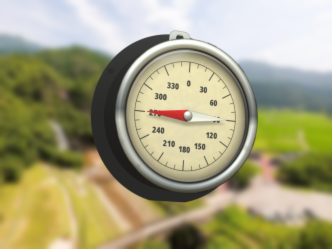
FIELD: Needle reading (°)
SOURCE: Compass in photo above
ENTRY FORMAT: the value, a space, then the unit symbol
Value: 270 °
